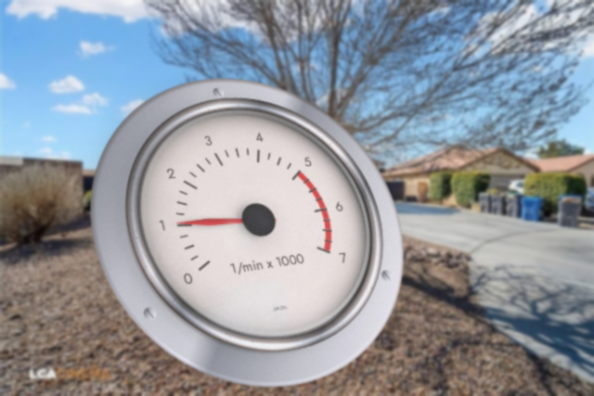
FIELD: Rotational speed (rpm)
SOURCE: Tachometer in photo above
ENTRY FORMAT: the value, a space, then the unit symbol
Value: 1000 rpm
